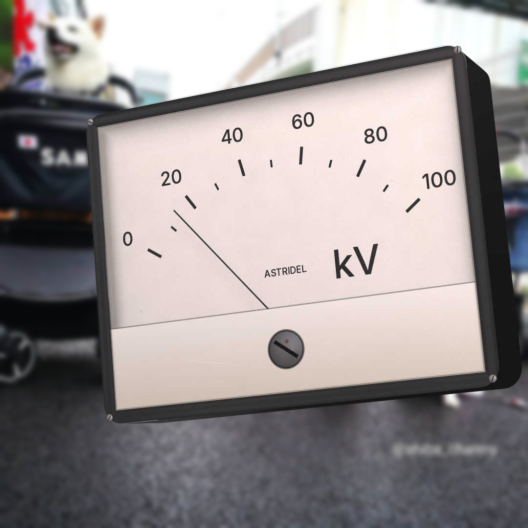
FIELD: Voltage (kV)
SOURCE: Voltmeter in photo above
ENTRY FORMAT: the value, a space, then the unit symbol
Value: 15 kV
